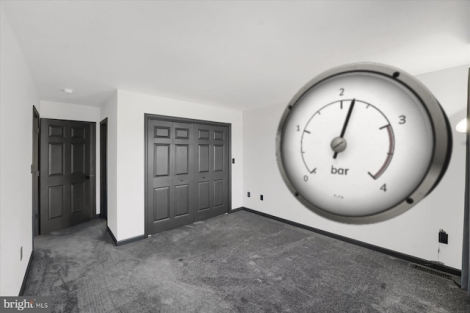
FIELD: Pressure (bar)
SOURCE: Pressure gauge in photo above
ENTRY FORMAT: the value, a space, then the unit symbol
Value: 2.25 bar
